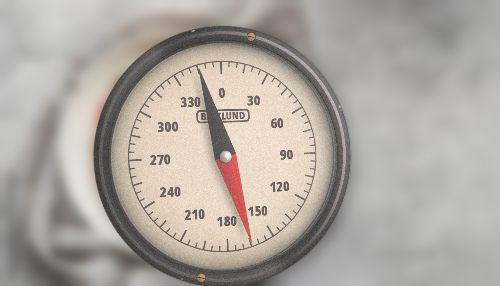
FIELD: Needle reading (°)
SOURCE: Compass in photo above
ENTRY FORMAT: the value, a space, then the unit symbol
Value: 165 °
